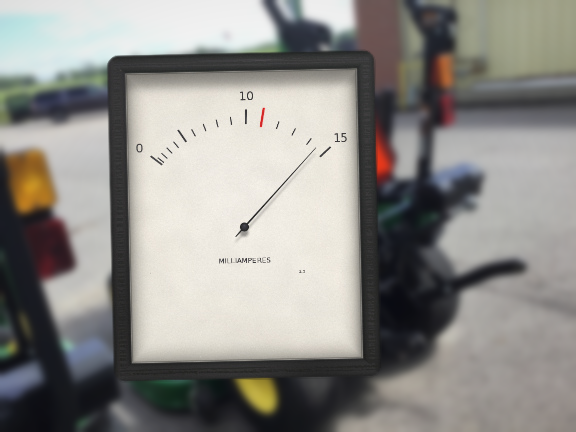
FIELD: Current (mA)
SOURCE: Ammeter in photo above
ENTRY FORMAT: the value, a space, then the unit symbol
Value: 14.5 mA
